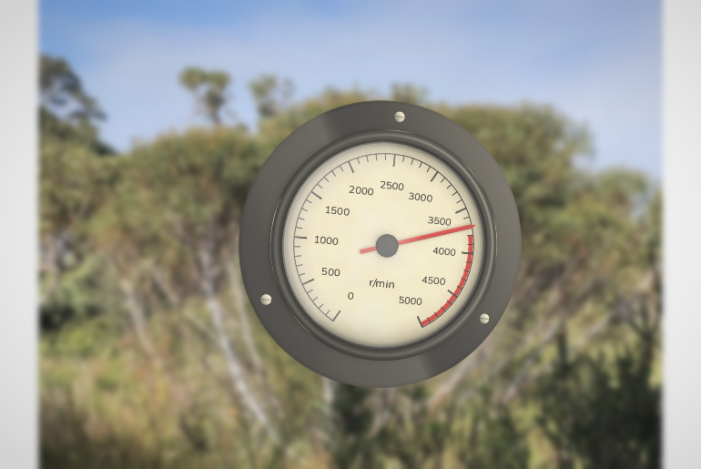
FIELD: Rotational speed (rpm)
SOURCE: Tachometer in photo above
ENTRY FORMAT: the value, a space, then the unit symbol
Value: 3700 rpm
